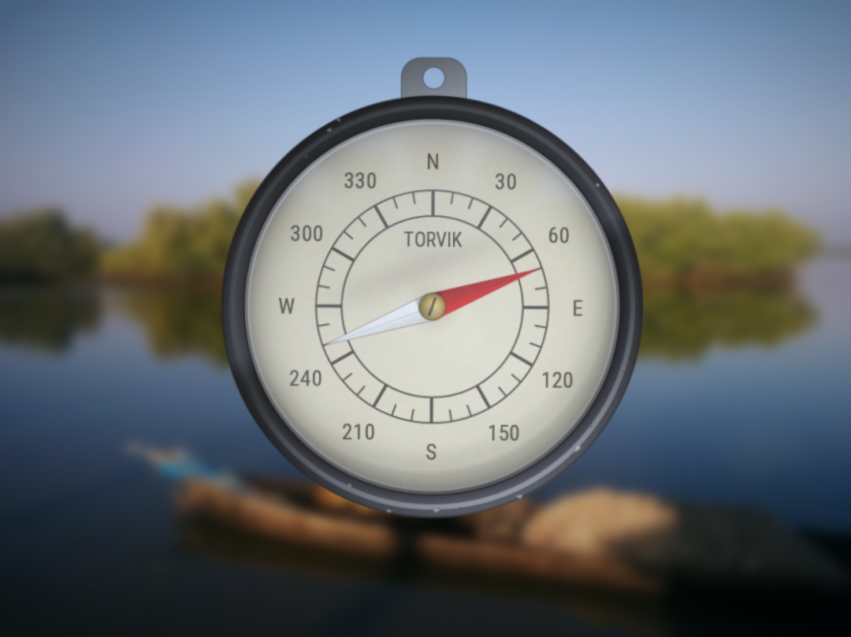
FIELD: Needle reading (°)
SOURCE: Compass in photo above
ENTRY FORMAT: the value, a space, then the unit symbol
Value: 70 °
